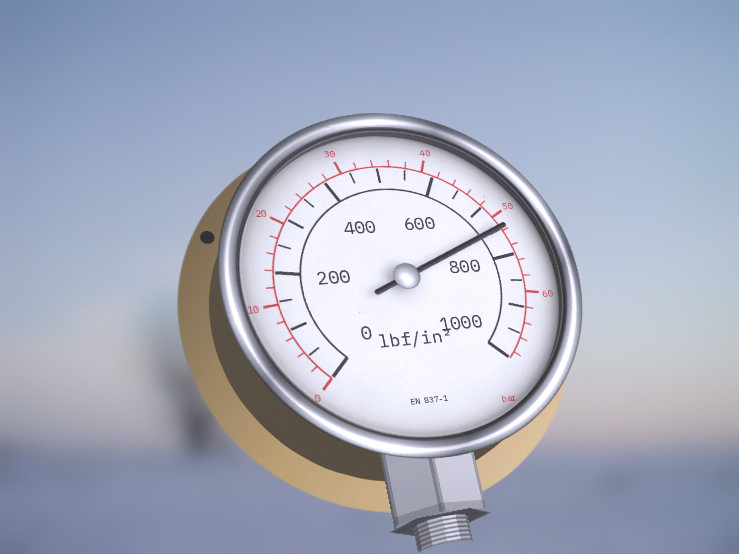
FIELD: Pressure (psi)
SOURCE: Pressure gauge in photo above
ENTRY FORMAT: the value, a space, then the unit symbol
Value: 750 psi
